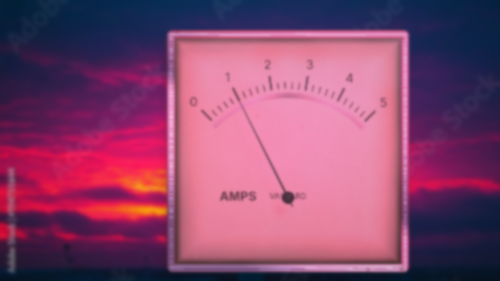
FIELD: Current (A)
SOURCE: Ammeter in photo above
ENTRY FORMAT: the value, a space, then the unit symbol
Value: 1 A
